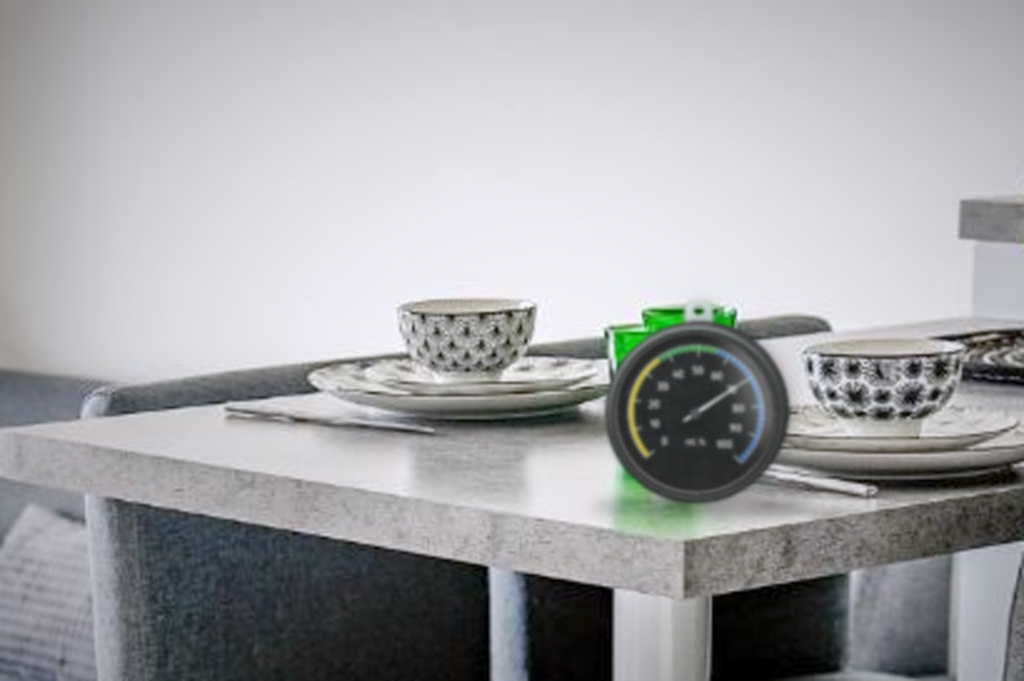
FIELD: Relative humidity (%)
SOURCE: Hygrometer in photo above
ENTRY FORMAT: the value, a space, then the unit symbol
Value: 70 %
